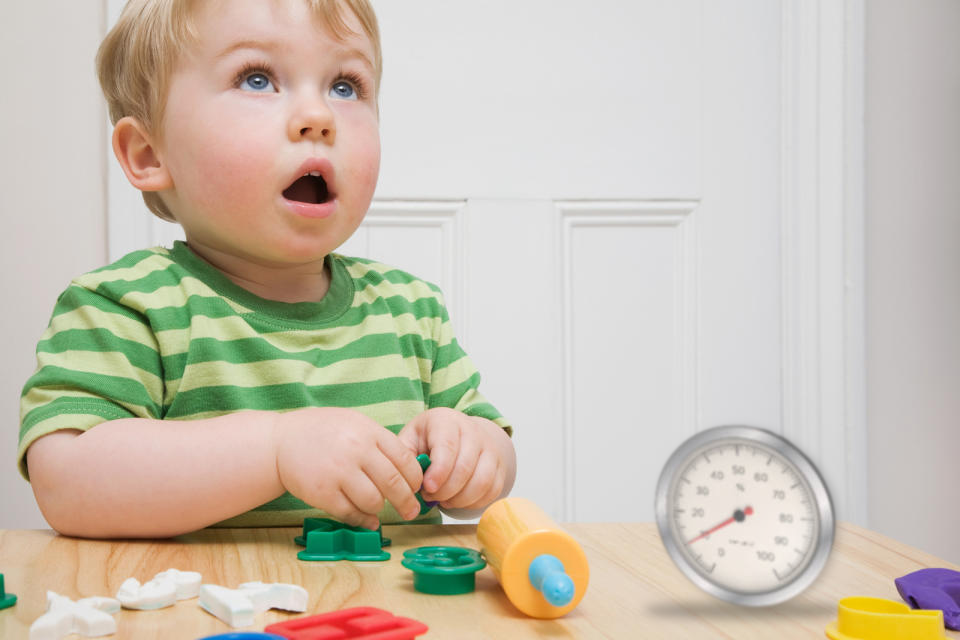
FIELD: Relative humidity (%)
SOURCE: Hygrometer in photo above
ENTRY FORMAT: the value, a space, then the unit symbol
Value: 10 %
